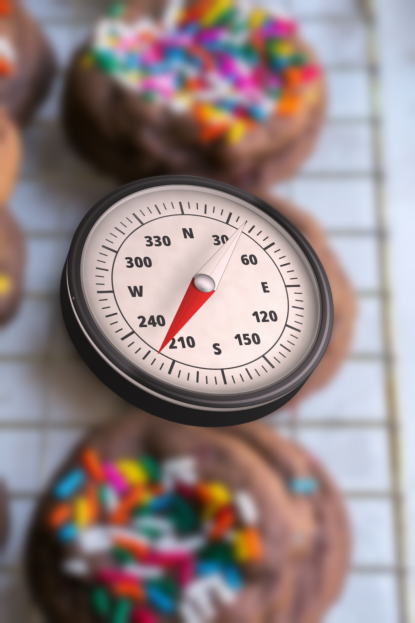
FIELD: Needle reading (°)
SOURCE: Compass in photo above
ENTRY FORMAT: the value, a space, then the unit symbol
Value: 220 °
